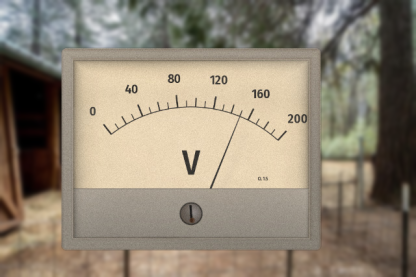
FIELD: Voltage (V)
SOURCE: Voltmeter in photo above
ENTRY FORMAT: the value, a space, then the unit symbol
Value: 150 V
